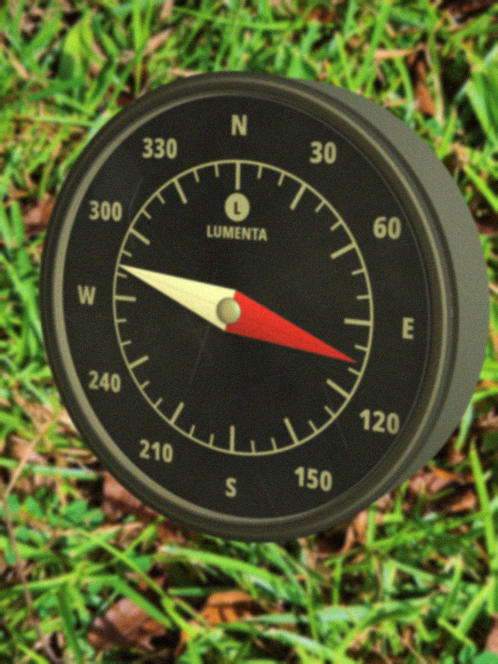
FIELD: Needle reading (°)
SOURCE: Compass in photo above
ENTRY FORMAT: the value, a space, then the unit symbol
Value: 105 °
